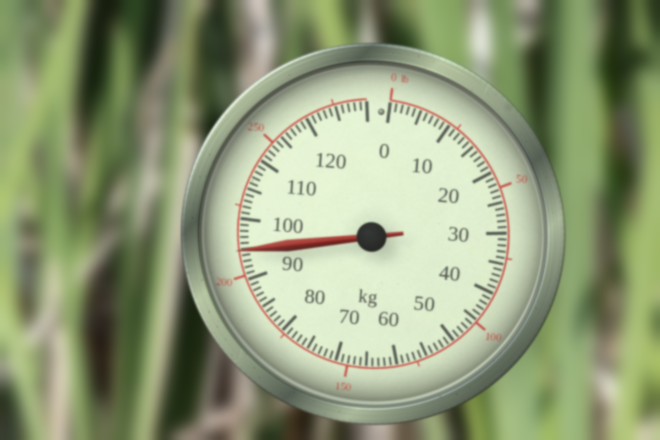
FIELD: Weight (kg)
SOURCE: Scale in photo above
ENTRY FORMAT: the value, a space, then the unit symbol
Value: 95 kg
